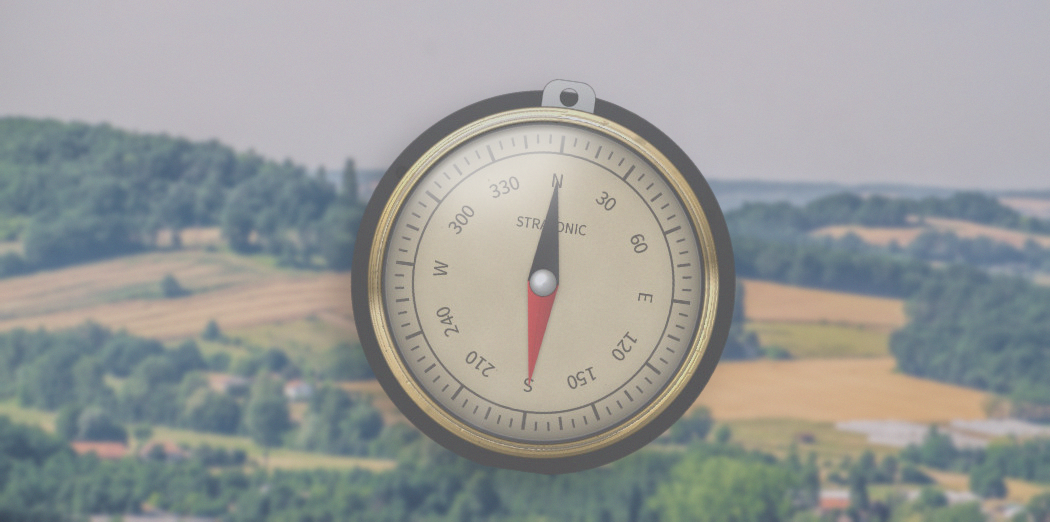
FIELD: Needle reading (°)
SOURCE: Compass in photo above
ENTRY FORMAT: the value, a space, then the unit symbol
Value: 180 °
